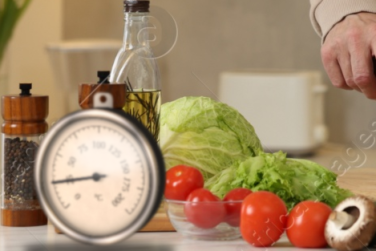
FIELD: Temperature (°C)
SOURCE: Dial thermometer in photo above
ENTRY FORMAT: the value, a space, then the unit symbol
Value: 25 °C
